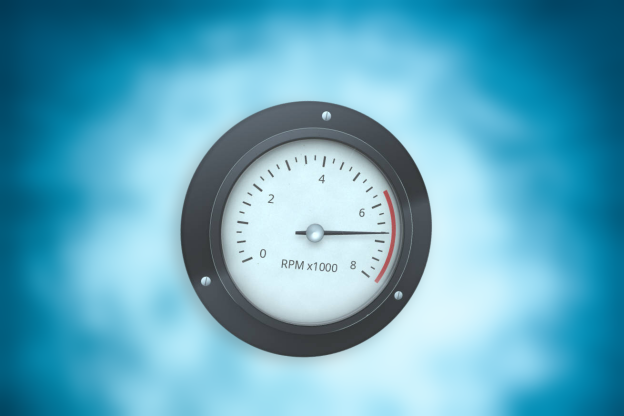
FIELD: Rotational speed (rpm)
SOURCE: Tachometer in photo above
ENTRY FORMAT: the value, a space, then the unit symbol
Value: 6750 rpm
